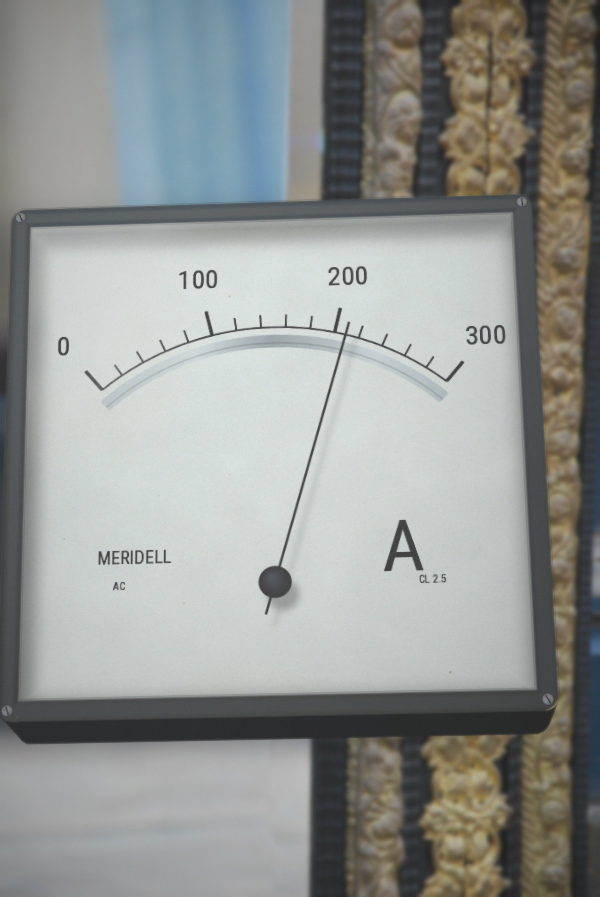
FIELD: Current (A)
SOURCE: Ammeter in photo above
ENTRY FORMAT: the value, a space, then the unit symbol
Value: 210 A
